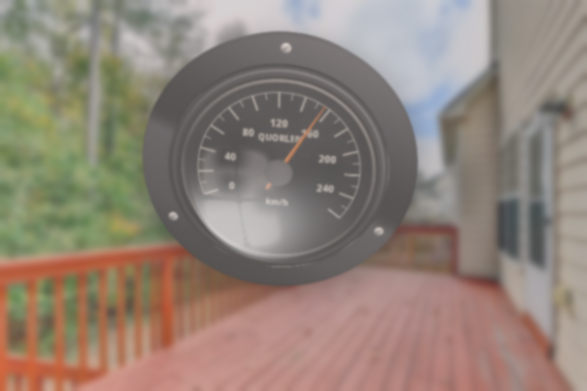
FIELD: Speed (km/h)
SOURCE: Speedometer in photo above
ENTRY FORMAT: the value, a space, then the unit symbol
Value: 155 km/h
